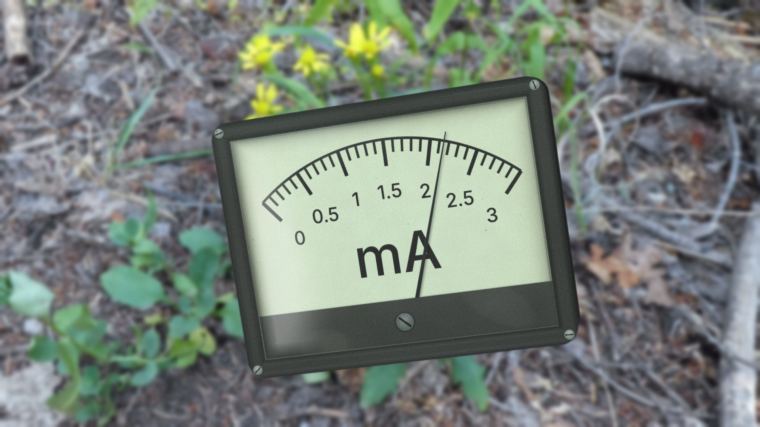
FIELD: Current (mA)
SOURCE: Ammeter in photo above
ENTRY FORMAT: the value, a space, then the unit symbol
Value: 2.15 mA
